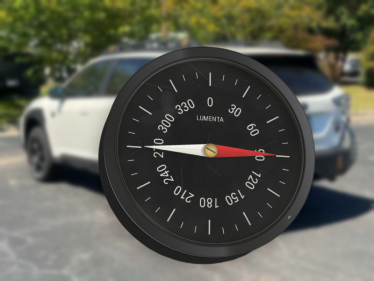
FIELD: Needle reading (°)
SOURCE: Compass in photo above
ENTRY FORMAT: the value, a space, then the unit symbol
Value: 90 °
